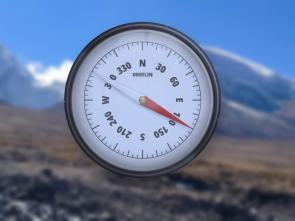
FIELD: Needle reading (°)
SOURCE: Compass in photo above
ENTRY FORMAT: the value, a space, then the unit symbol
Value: 120 °
